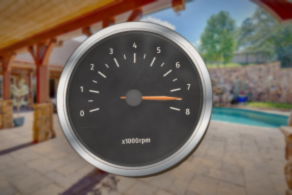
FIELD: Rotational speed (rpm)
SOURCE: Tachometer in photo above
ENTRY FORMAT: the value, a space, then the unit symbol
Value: 7500 rpm
